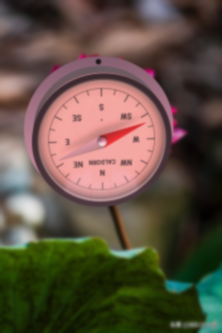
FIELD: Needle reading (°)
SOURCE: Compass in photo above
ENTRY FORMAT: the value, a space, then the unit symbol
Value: 247.5 °
